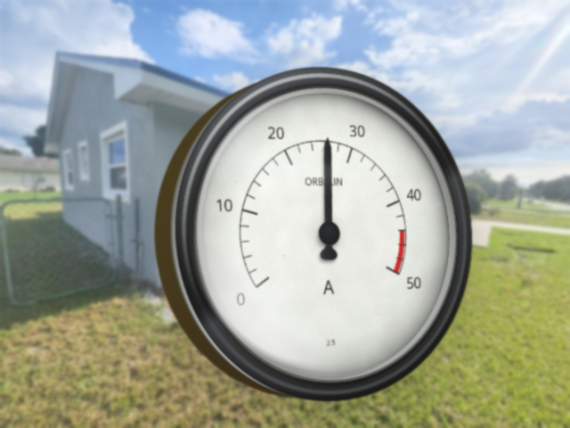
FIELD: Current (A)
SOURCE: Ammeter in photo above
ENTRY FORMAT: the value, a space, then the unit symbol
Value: 26 A
